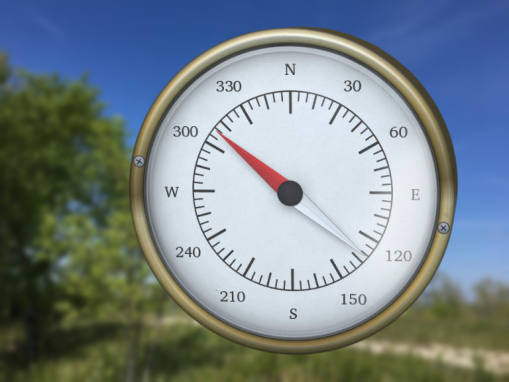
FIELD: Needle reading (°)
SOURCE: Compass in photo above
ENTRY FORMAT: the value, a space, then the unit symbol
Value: 310 °
